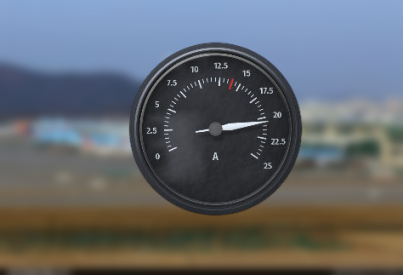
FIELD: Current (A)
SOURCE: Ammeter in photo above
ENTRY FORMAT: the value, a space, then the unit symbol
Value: 20.5 A
